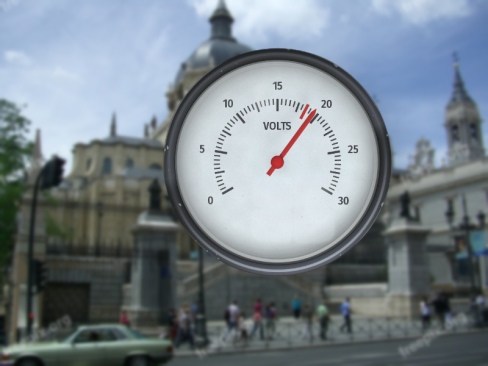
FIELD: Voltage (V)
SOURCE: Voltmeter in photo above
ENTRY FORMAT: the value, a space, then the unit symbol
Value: 19.5 V
